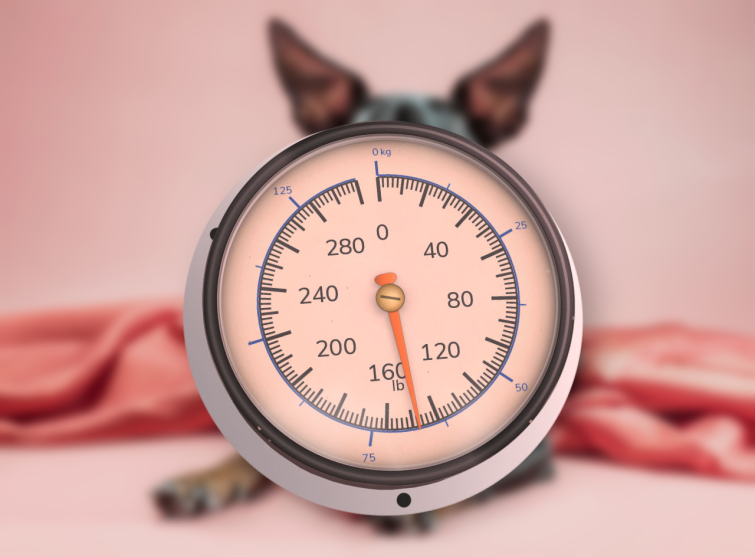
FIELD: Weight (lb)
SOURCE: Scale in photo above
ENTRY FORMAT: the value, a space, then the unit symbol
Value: 148 lb
